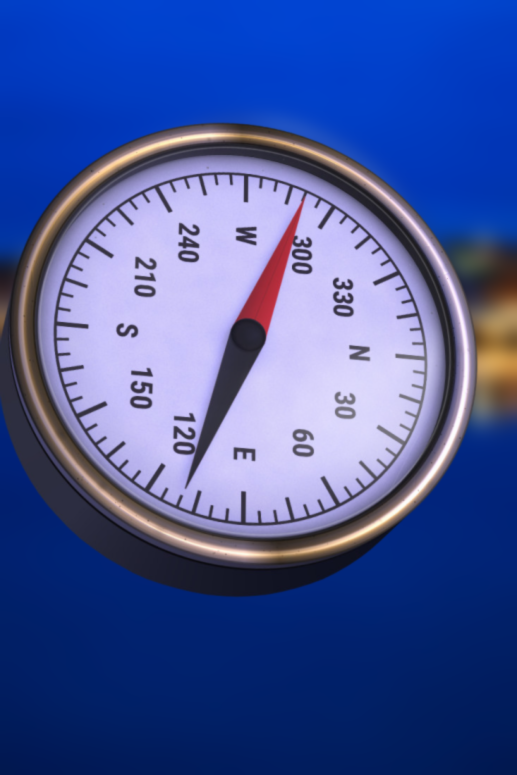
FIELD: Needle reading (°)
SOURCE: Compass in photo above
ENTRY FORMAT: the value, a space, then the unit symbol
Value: 290 °
